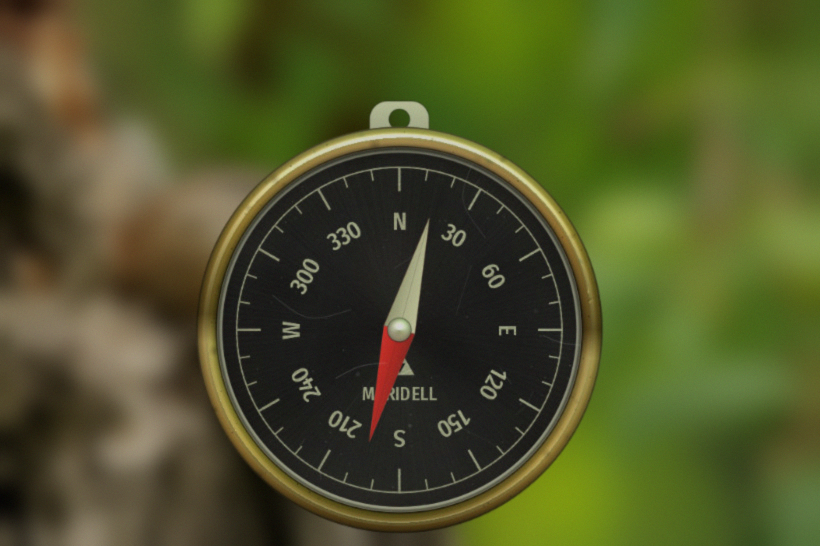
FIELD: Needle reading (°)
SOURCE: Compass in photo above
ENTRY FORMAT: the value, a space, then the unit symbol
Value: 195 °
